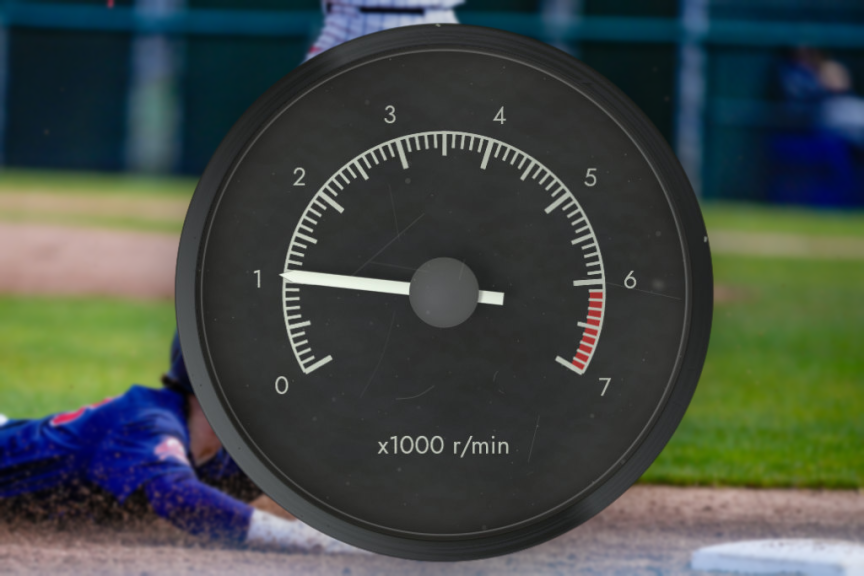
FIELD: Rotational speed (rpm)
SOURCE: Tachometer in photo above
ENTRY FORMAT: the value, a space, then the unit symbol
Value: 1050 rpm
